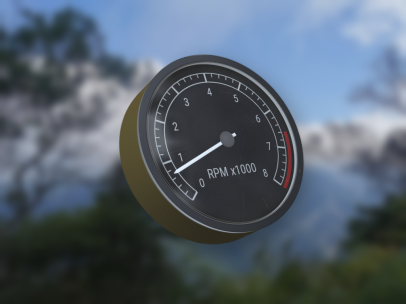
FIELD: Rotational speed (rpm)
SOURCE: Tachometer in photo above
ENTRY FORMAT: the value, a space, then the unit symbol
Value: 700 rpm
